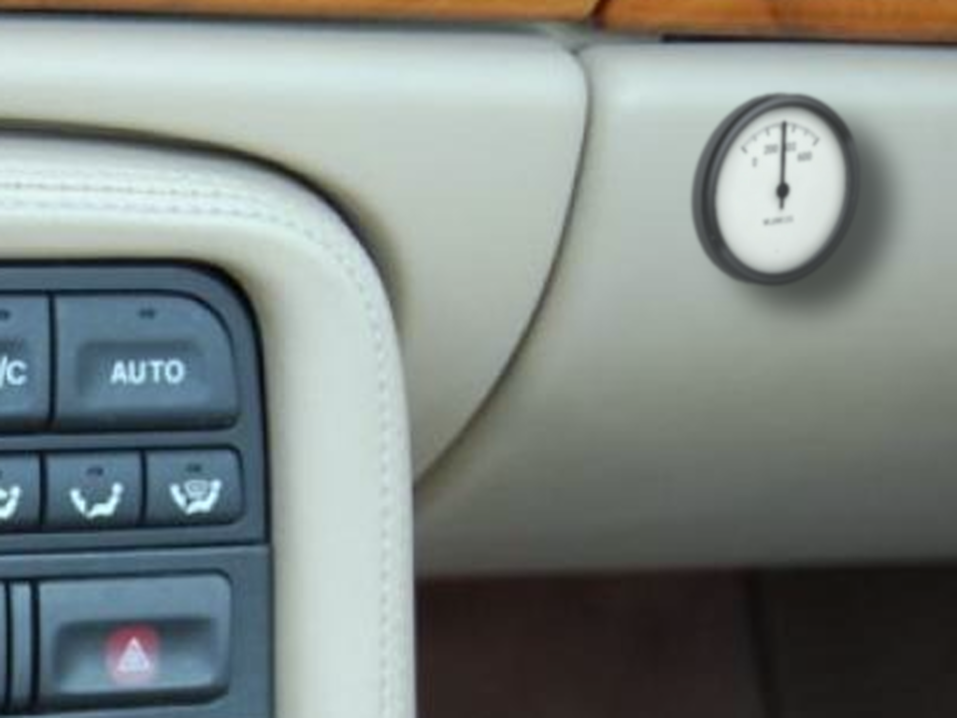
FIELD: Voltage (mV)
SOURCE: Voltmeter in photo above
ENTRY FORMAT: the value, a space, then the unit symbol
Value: 300 mV
